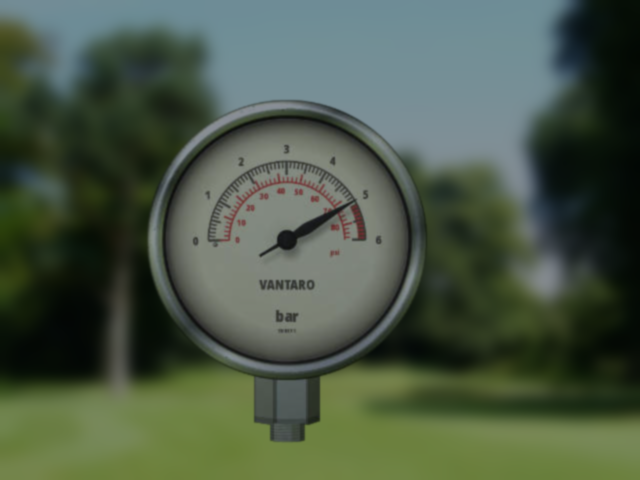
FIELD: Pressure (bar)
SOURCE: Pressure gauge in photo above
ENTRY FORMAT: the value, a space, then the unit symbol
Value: 5 bar
